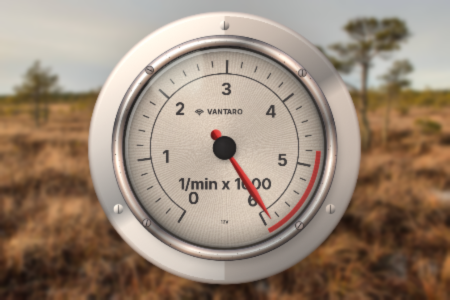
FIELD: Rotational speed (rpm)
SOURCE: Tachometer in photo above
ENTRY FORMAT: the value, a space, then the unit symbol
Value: 5900 rpm
